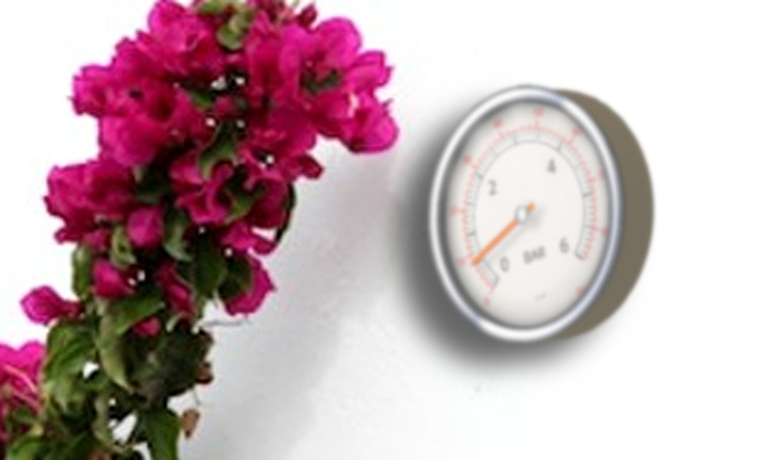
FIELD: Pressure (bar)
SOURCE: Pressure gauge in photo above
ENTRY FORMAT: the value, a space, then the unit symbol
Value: 0.5 bar
